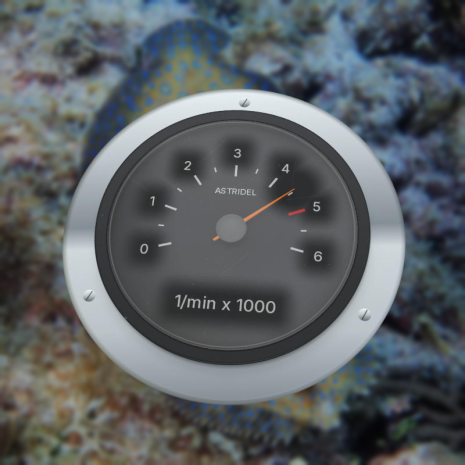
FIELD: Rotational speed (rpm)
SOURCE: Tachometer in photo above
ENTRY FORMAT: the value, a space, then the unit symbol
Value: 4500 rpm
